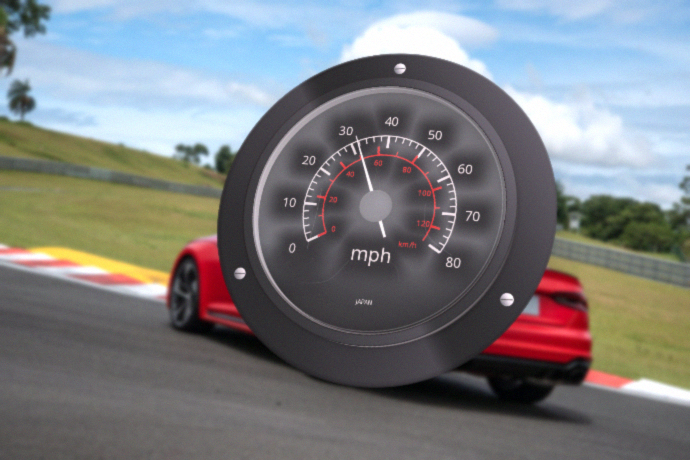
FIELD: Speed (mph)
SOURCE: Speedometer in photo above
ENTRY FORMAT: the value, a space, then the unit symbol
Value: 32 mph
